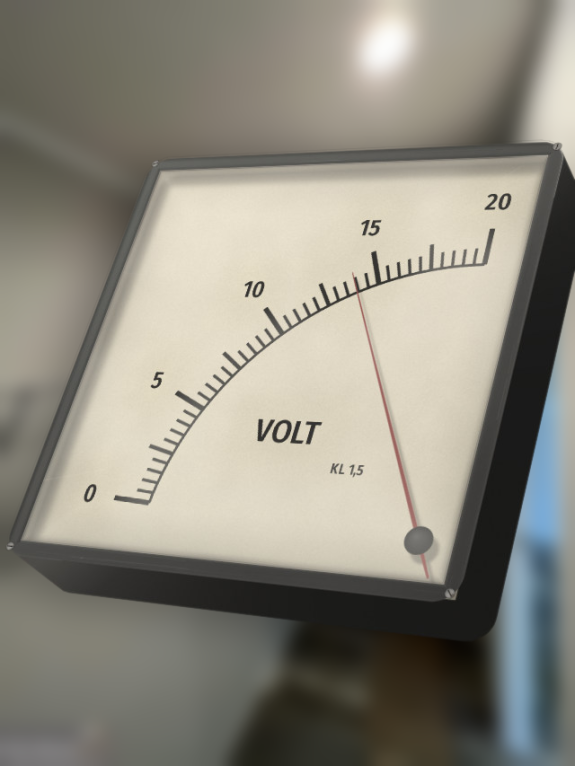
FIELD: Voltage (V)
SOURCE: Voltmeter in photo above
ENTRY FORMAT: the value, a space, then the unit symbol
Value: 14 V
